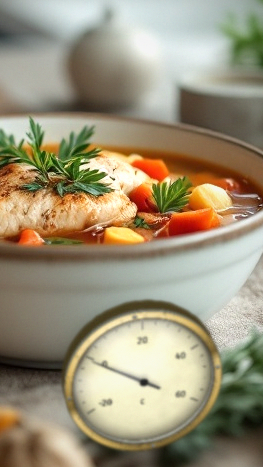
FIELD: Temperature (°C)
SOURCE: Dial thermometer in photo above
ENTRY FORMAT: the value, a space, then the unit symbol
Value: 0 °C
